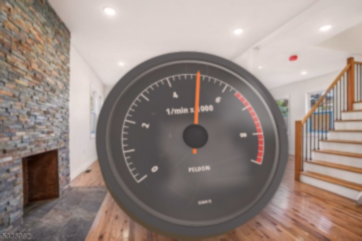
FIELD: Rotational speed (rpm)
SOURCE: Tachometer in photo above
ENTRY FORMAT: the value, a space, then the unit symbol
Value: 5000 rpm
